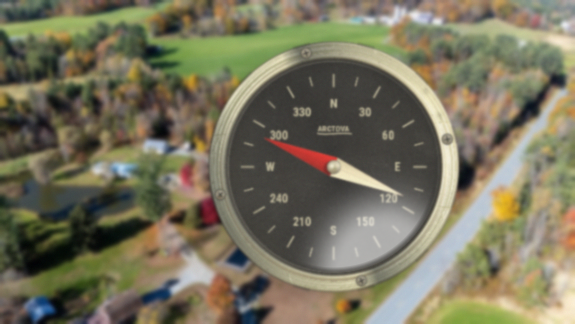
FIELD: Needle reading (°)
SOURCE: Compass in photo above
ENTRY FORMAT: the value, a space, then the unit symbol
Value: 292.5 °
